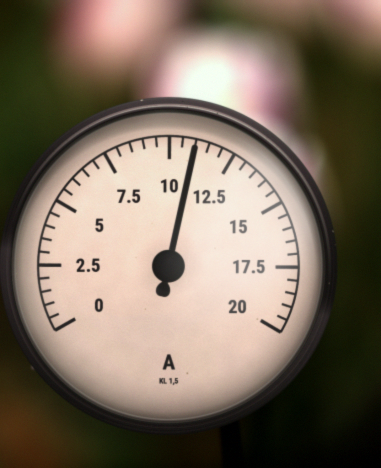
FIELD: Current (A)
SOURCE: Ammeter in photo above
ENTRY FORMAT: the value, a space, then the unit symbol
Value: 11 A
